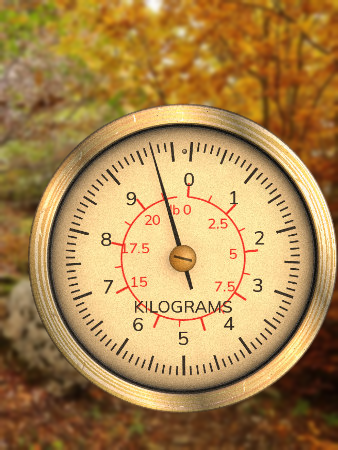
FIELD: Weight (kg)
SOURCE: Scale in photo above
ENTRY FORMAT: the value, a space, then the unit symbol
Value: 9.7 kg
